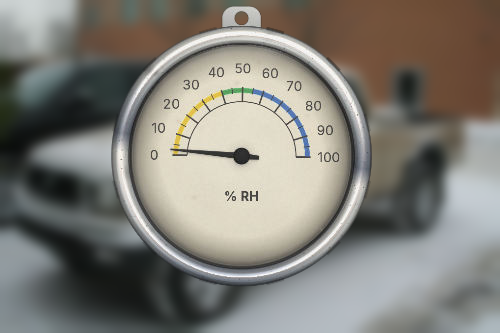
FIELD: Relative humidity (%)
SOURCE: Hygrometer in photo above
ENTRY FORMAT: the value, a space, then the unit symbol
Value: 2.5 %
